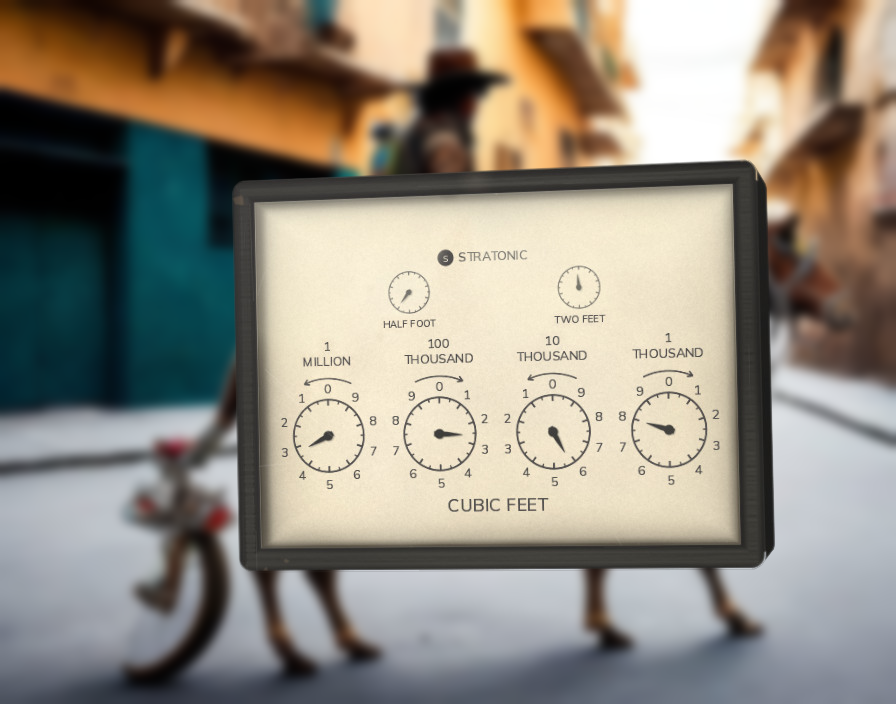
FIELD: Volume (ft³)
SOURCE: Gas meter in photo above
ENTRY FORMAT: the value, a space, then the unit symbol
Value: 325800 ft³
